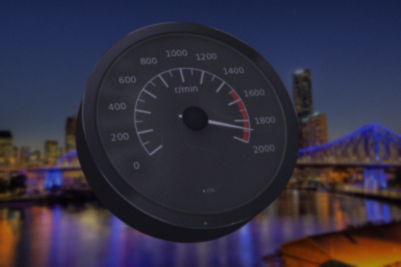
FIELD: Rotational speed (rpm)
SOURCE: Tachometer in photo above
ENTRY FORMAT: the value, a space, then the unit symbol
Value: 1900 rpm
